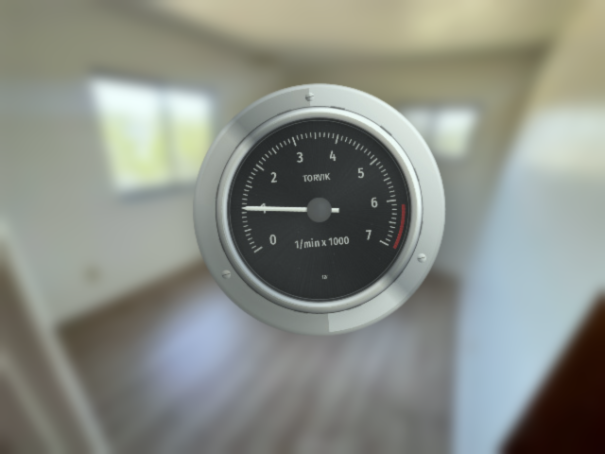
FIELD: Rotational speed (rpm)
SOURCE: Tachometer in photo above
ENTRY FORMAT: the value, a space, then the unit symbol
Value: 1000 rpm
